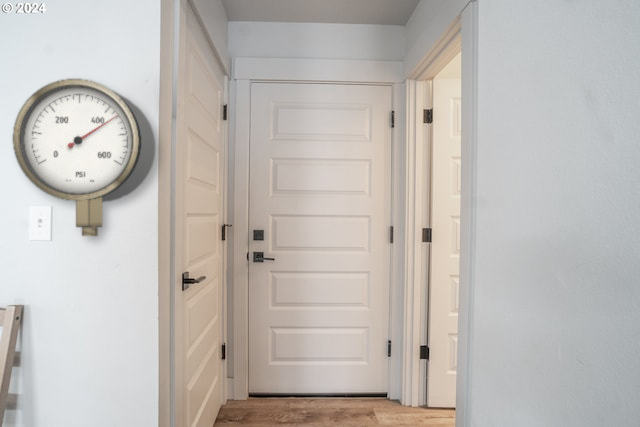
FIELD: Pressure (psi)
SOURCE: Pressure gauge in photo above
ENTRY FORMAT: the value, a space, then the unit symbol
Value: 440 psi
